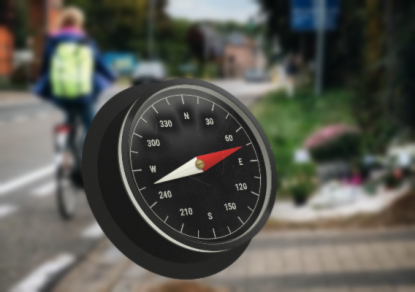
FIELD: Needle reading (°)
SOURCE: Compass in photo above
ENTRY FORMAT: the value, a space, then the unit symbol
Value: 75 °
